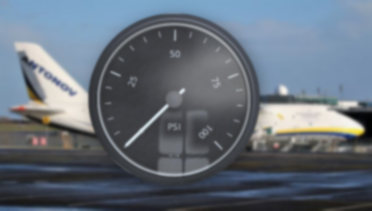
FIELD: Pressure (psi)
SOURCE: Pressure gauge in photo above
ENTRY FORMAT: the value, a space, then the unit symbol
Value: 0 psi
